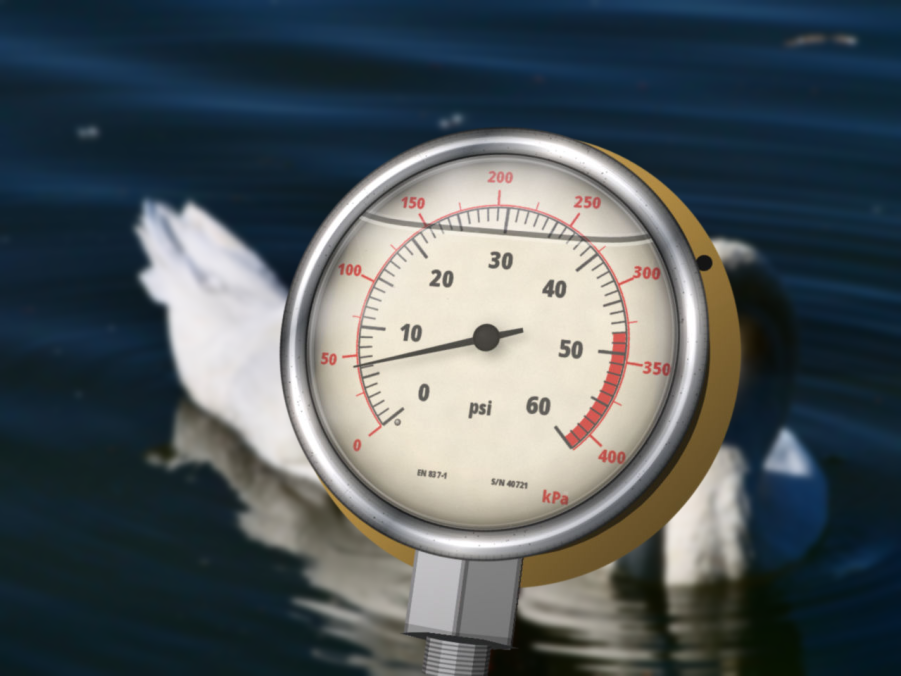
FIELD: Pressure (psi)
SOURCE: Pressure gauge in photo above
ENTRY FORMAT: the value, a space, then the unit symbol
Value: 6 psi
